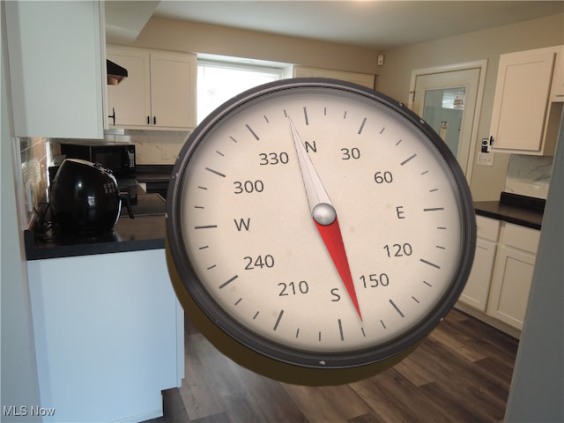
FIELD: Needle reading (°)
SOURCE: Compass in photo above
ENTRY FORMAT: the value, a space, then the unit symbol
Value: 170 °
